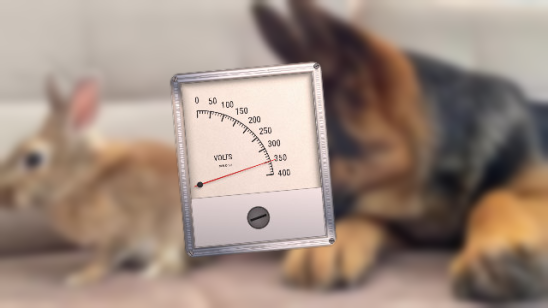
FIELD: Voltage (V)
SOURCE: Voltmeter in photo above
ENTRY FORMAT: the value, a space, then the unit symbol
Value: 350 V
